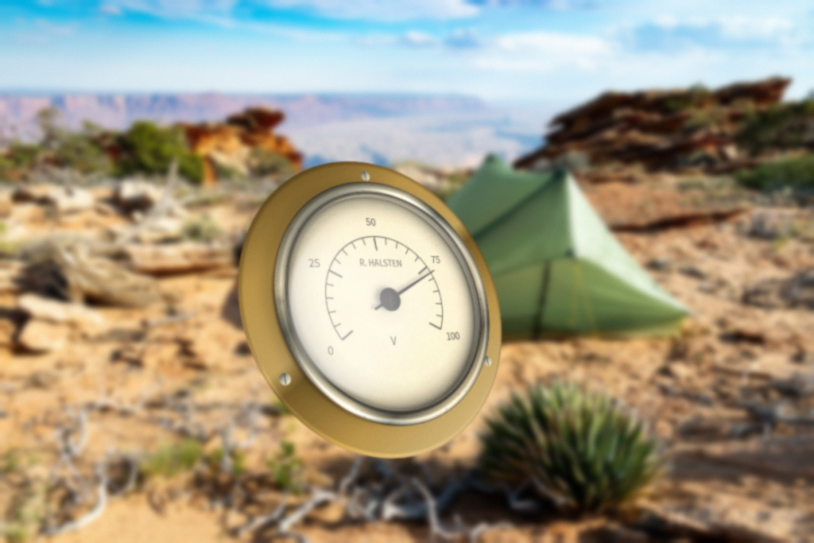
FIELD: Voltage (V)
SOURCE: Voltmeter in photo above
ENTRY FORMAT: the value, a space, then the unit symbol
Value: 77.5 V
